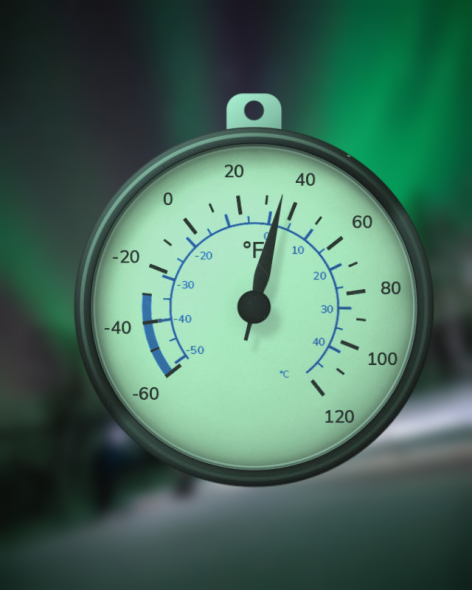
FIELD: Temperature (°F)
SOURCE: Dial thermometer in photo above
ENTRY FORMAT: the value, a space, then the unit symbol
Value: 35 °F
